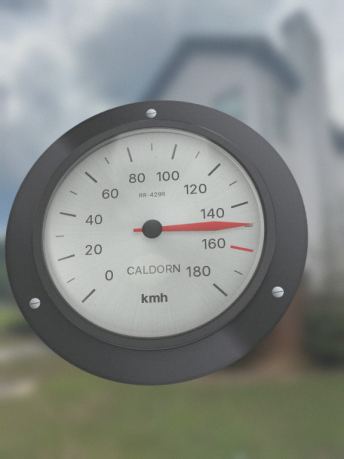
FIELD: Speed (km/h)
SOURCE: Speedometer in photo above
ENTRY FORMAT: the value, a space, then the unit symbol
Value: 150 km/h
